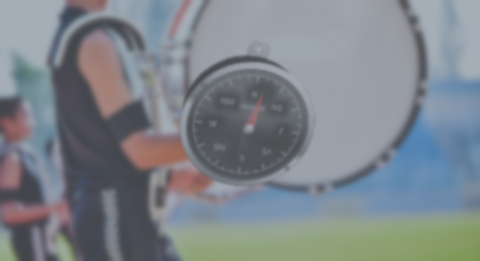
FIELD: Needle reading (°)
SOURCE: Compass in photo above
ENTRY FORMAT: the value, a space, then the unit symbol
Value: 10 °
